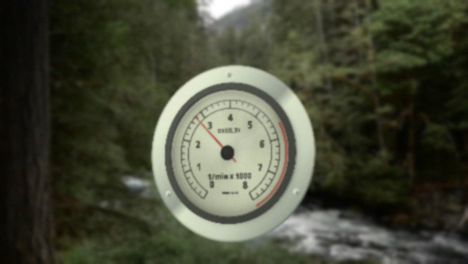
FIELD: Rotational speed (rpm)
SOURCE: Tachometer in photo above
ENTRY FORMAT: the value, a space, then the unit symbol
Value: 2800 rpm
